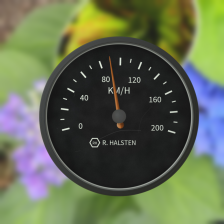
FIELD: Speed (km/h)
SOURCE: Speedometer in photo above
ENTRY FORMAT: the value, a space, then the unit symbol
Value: 90 km/h
